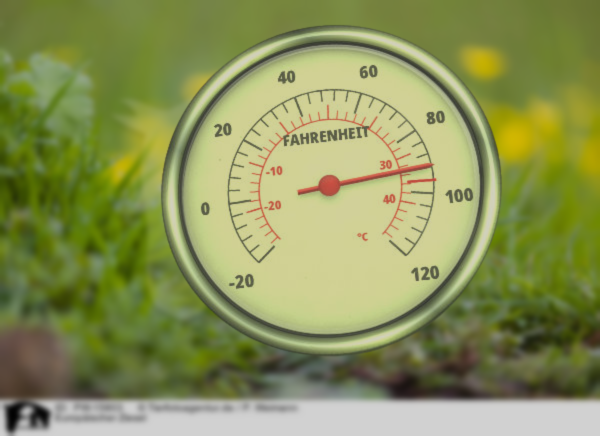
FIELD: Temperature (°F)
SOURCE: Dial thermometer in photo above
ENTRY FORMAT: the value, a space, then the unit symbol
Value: 92 °F
